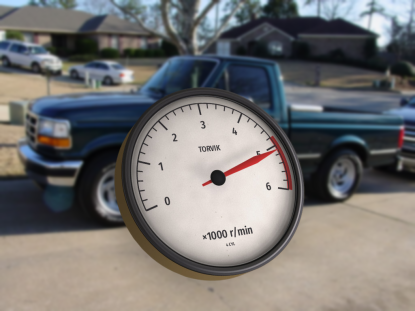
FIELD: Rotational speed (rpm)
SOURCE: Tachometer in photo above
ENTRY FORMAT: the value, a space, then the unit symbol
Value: 5100 rpm
